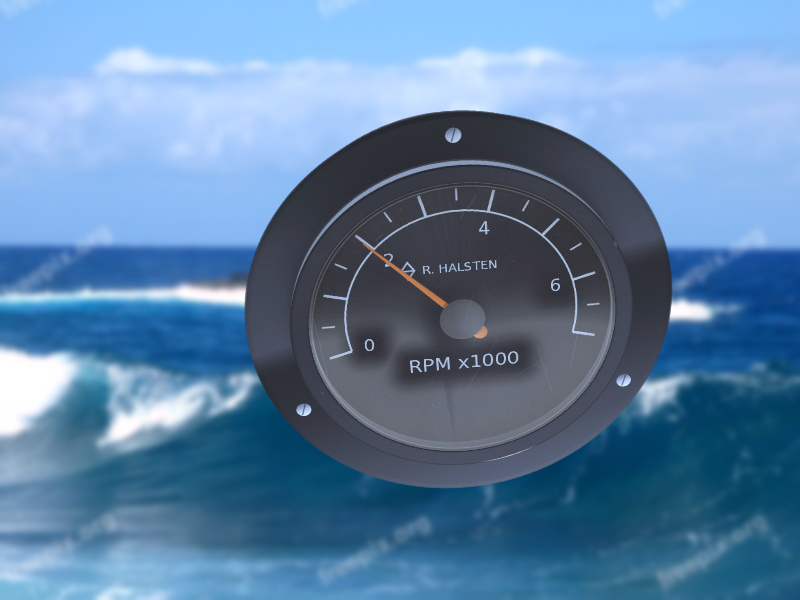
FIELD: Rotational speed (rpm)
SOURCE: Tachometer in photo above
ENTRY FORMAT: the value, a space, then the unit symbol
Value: 2000 rpm
